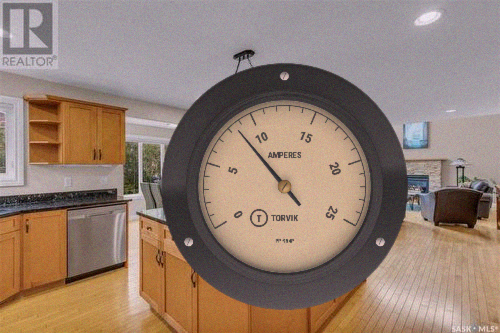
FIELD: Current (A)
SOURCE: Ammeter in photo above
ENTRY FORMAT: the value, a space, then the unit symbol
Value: 8.5 A
